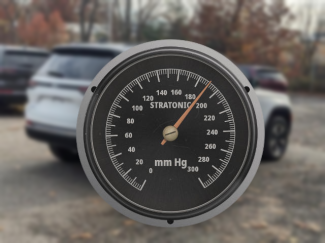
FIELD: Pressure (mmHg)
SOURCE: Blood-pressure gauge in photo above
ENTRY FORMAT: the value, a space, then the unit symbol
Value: 190 mmHg
